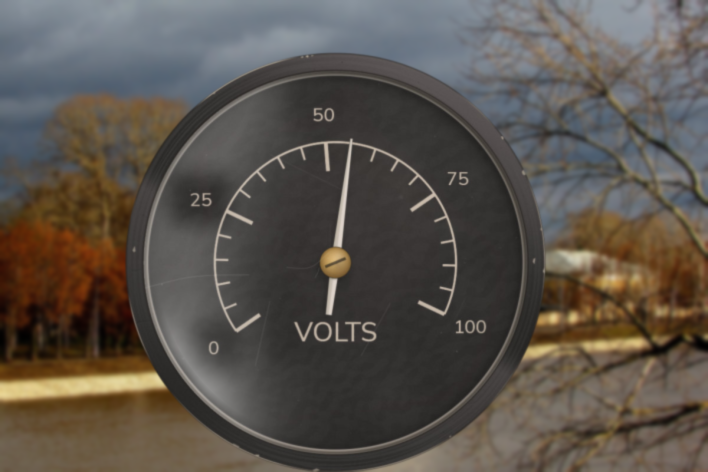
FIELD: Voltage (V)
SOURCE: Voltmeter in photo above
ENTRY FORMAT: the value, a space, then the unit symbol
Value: 55 V
